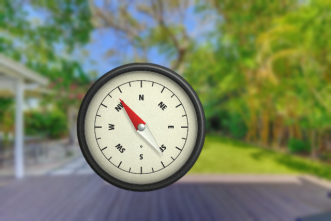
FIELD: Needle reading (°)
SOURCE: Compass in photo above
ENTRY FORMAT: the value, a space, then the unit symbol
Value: 322.5 °
